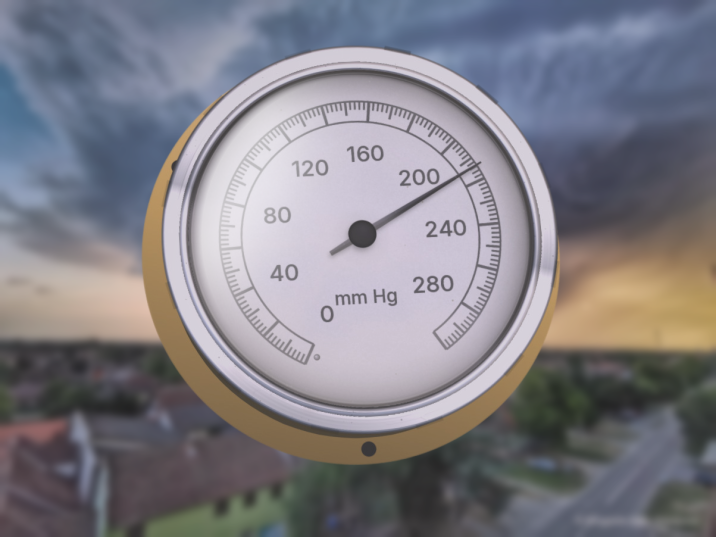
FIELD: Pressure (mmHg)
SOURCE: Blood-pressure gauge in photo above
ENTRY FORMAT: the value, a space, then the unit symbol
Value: 214 mmHg
